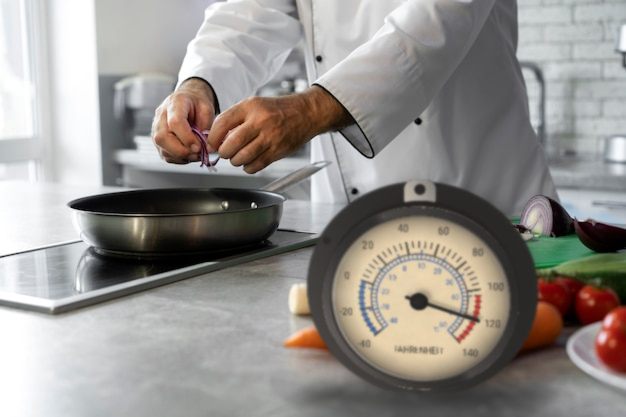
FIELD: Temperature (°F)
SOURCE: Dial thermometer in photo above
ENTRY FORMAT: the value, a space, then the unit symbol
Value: 120 °F
